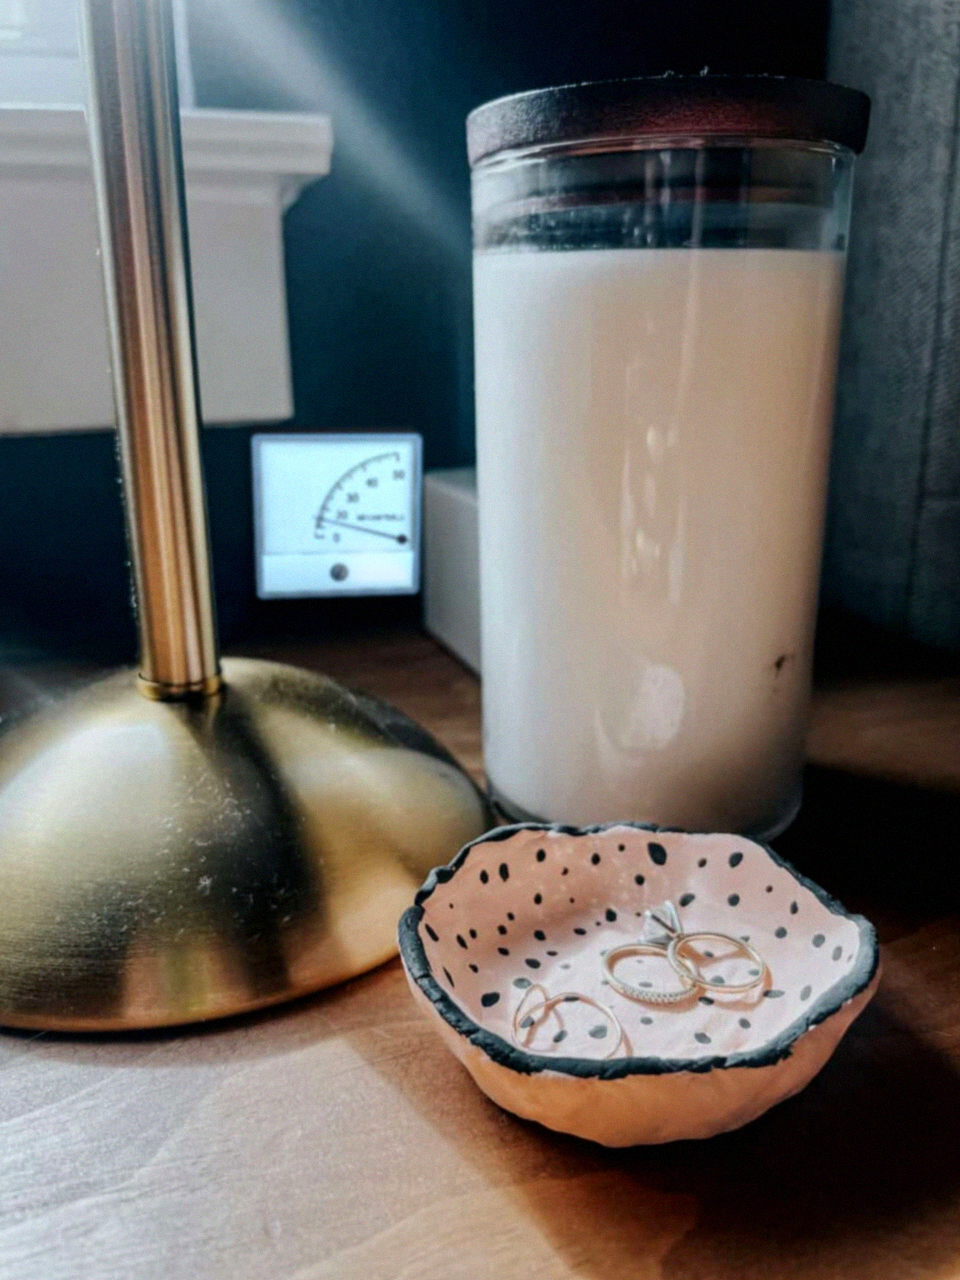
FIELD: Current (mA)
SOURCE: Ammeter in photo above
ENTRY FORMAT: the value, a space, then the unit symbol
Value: 15 mA
